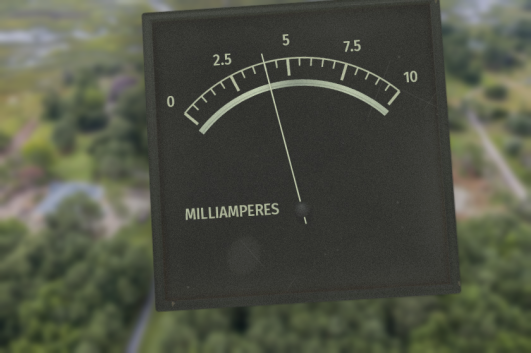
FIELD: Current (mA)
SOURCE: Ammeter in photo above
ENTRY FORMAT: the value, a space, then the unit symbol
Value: 4 mA
